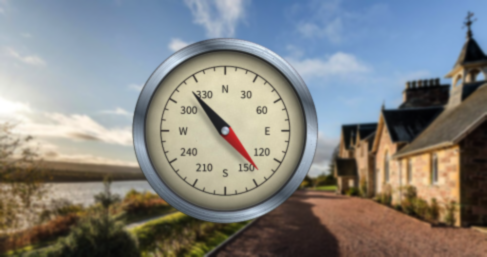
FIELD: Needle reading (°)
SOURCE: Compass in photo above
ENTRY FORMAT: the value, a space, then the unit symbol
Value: 140 °
